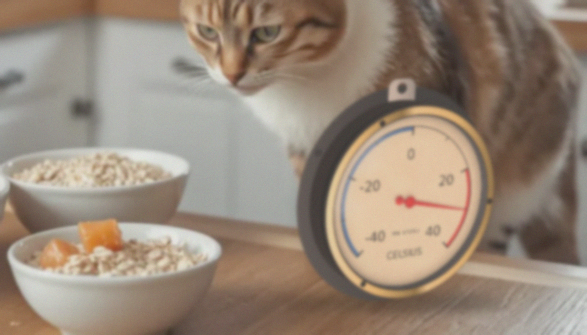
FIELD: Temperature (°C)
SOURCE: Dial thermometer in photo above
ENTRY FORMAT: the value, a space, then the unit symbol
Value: 30 °C
